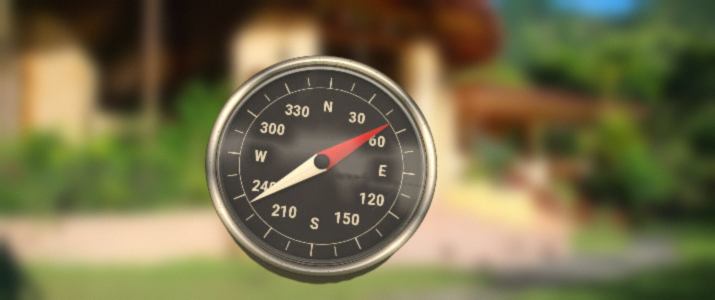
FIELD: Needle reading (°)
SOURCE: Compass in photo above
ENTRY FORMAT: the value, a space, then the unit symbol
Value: 52.5 °
